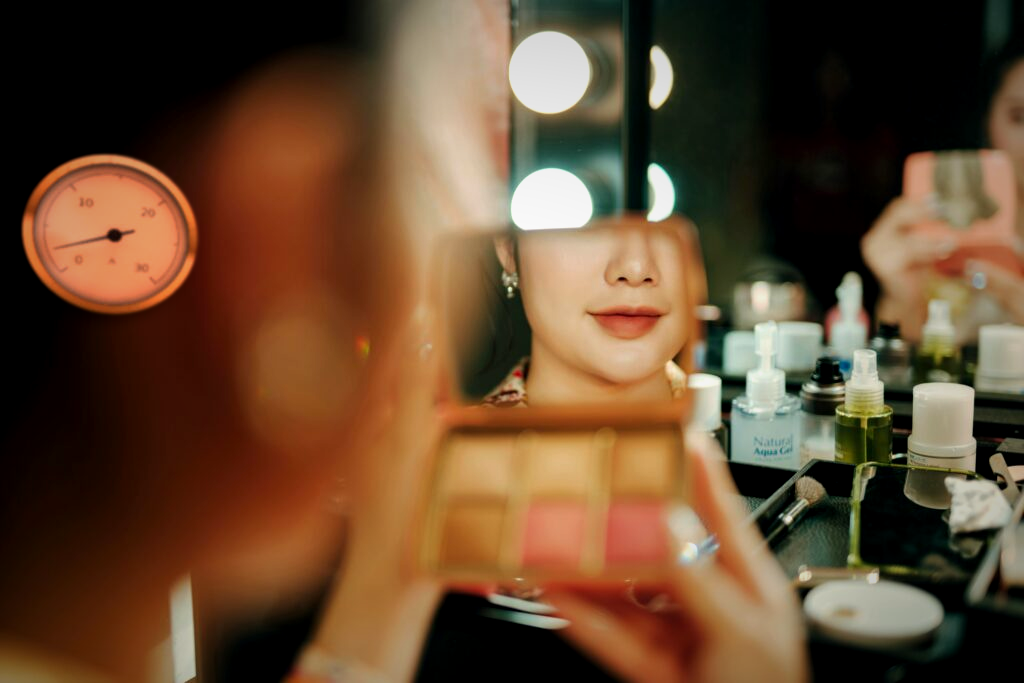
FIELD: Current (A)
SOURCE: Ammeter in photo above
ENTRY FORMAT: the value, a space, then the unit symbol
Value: 2.5 A
